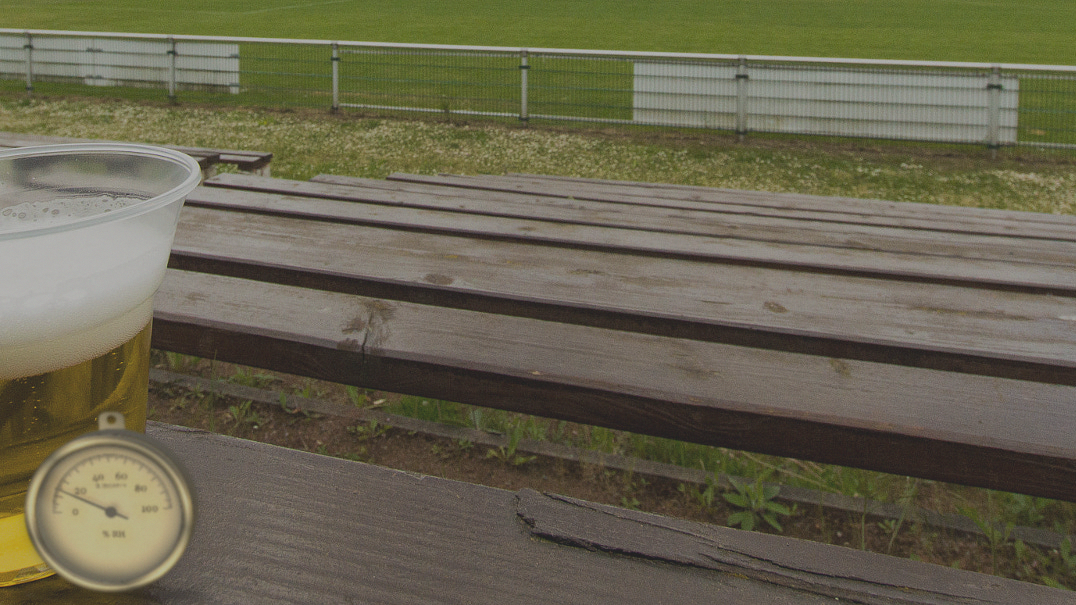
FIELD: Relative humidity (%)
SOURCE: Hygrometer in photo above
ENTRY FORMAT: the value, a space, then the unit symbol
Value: 15 %
